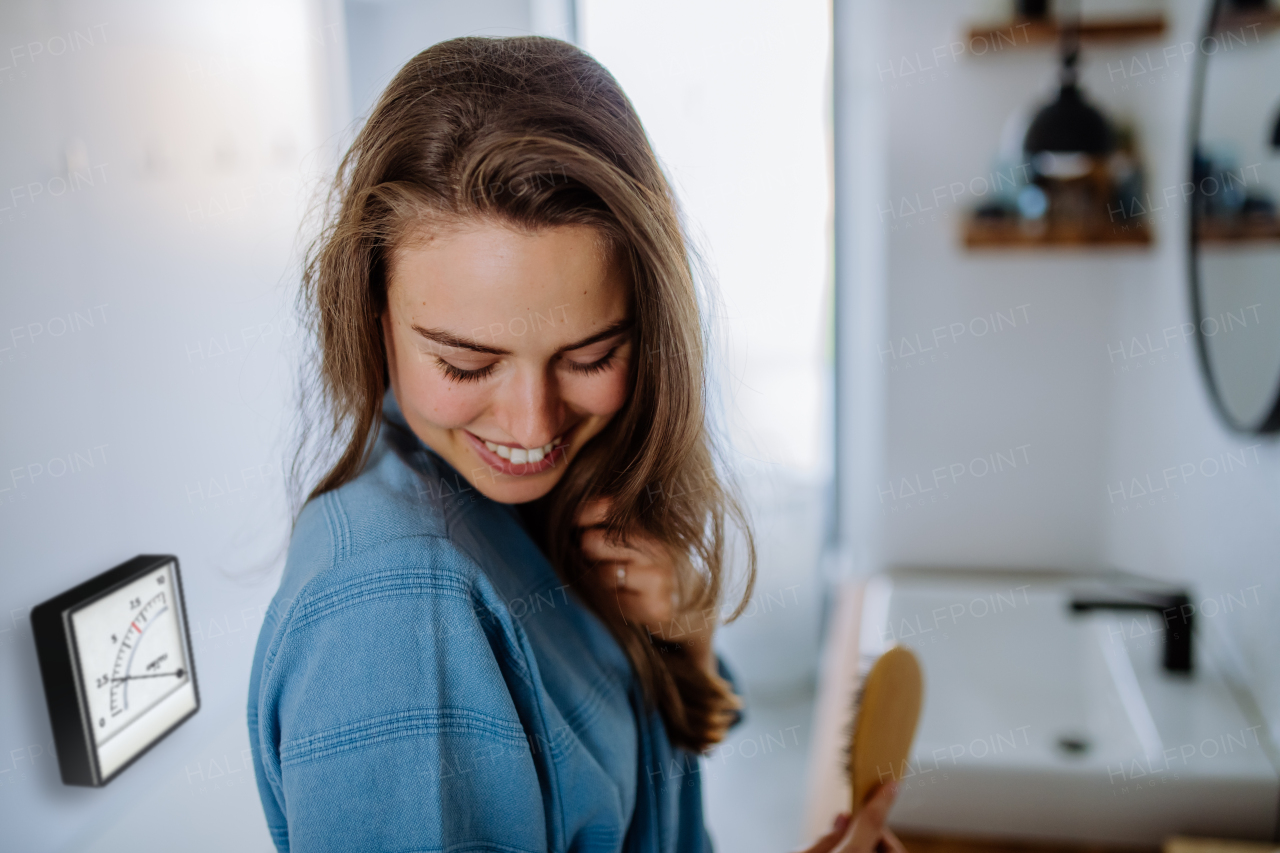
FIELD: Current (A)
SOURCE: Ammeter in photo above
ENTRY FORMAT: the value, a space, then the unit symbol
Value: 2.5 A
